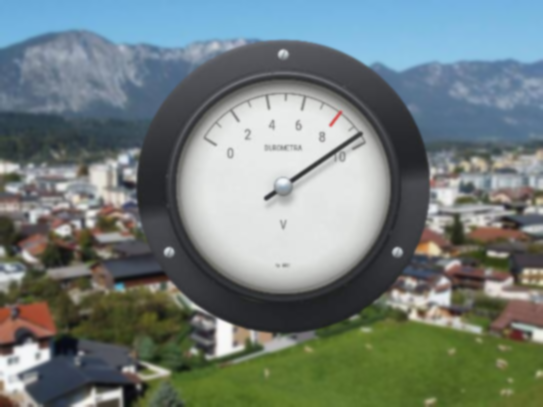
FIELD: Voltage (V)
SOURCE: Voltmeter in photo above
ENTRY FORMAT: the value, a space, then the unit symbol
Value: 9.5 V
